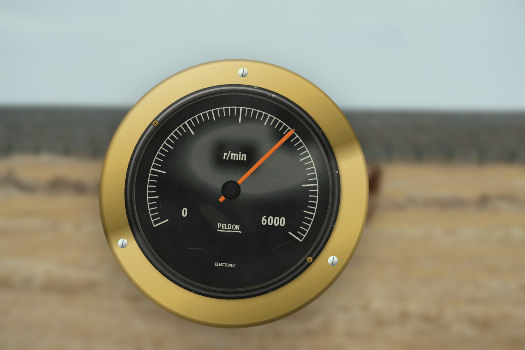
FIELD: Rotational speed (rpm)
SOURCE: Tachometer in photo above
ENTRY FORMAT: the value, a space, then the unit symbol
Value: 4000 rpm
